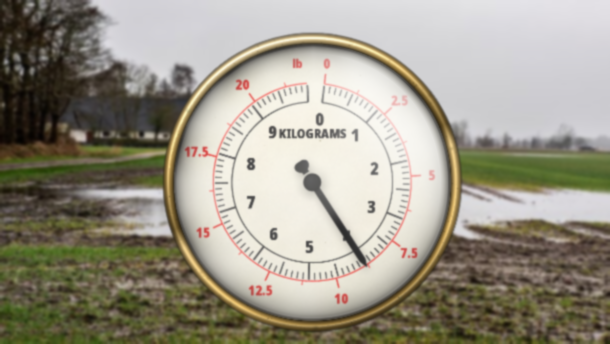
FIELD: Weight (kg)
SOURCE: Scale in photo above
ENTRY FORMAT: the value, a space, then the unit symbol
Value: 4 kg
